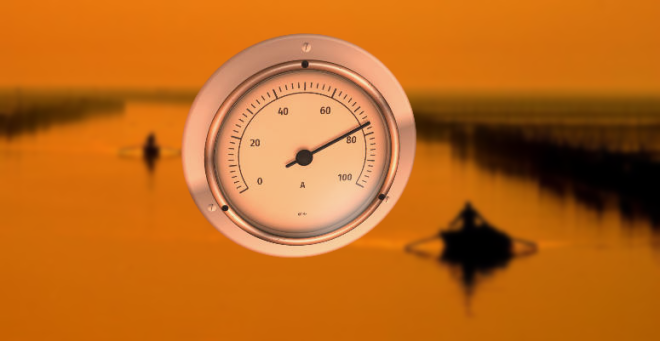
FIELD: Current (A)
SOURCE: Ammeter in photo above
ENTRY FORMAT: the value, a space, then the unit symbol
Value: 76 A
